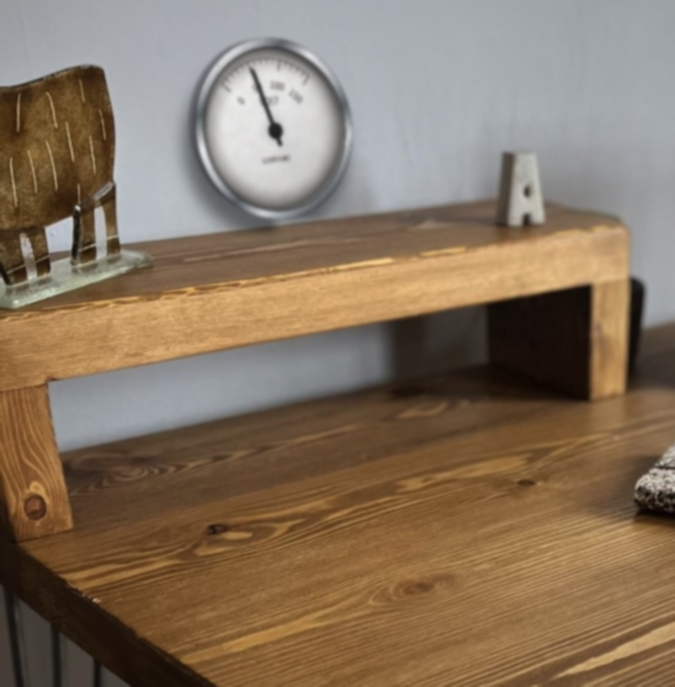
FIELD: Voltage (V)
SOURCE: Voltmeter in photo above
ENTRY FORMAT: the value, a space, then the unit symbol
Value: 50 V
